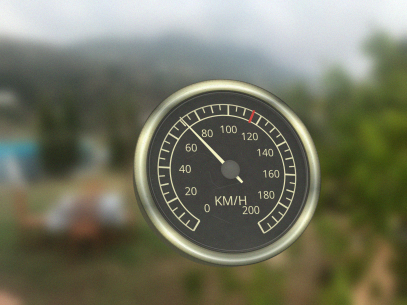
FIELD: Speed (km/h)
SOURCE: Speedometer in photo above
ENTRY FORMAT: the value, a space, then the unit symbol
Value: 70 km/h
